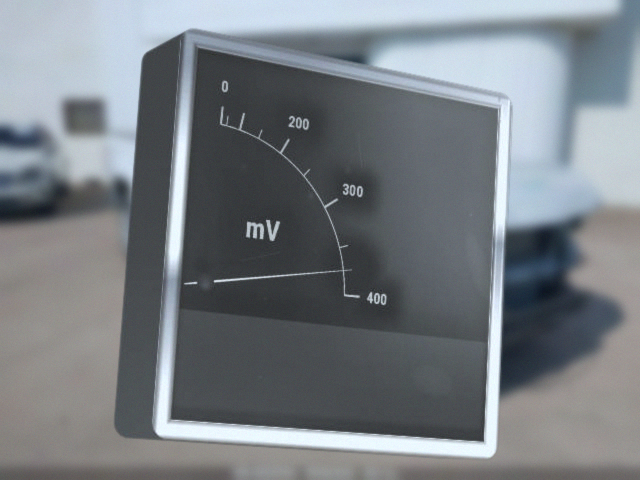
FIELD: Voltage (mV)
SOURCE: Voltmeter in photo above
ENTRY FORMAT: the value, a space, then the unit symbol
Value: 375 mV
